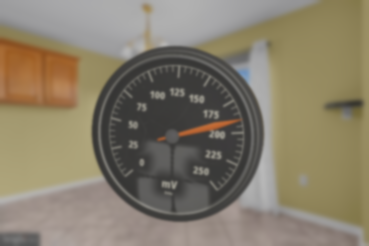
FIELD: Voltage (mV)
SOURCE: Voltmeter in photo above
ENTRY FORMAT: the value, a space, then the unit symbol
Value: 190 mV
